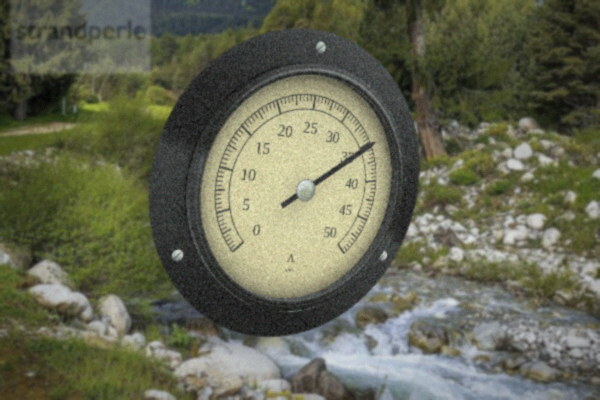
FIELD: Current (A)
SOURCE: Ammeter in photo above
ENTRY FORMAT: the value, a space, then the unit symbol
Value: 35 A
